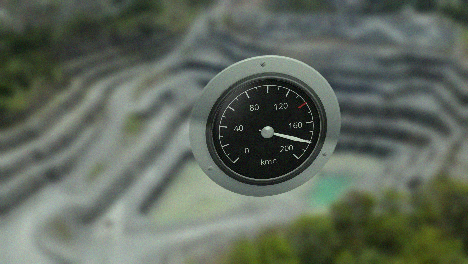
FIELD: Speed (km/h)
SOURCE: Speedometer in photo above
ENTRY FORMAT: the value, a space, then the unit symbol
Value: 180 km/h
